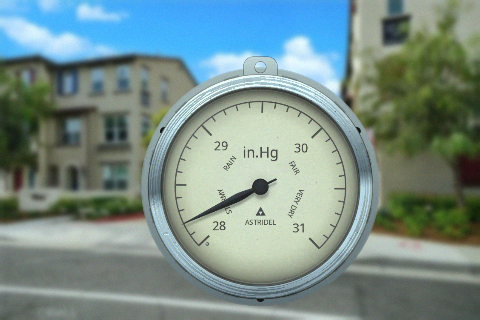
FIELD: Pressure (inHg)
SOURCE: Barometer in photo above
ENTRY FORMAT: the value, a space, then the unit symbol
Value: 28.2 inHg
